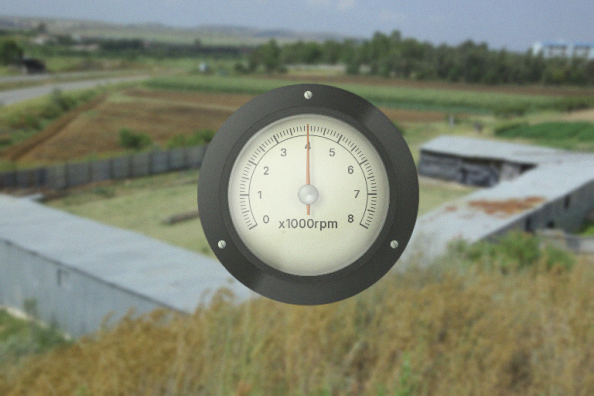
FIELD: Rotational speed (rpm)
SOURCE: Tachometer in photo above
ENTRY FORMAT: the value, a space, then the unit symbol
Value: 4000 rpm
